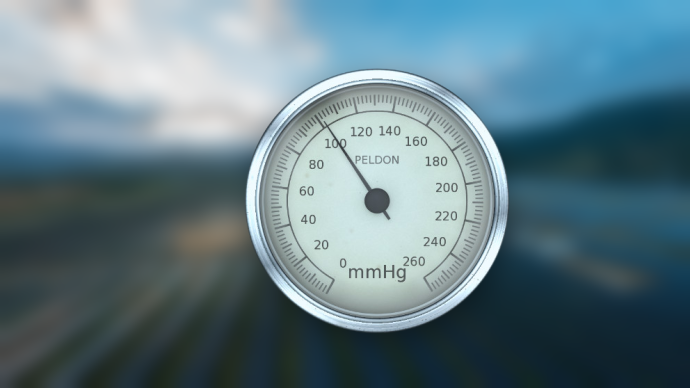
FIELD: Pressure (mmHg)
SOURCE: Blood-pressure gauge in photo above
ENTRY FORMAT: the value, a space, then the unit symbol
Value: 102 mmHg
